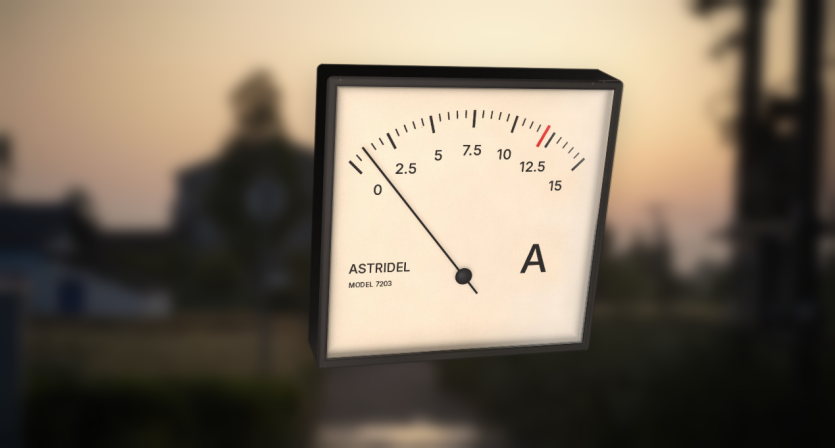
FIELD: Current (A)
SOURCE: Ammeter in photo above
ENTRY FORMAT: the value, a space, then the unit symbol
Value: 1 A
